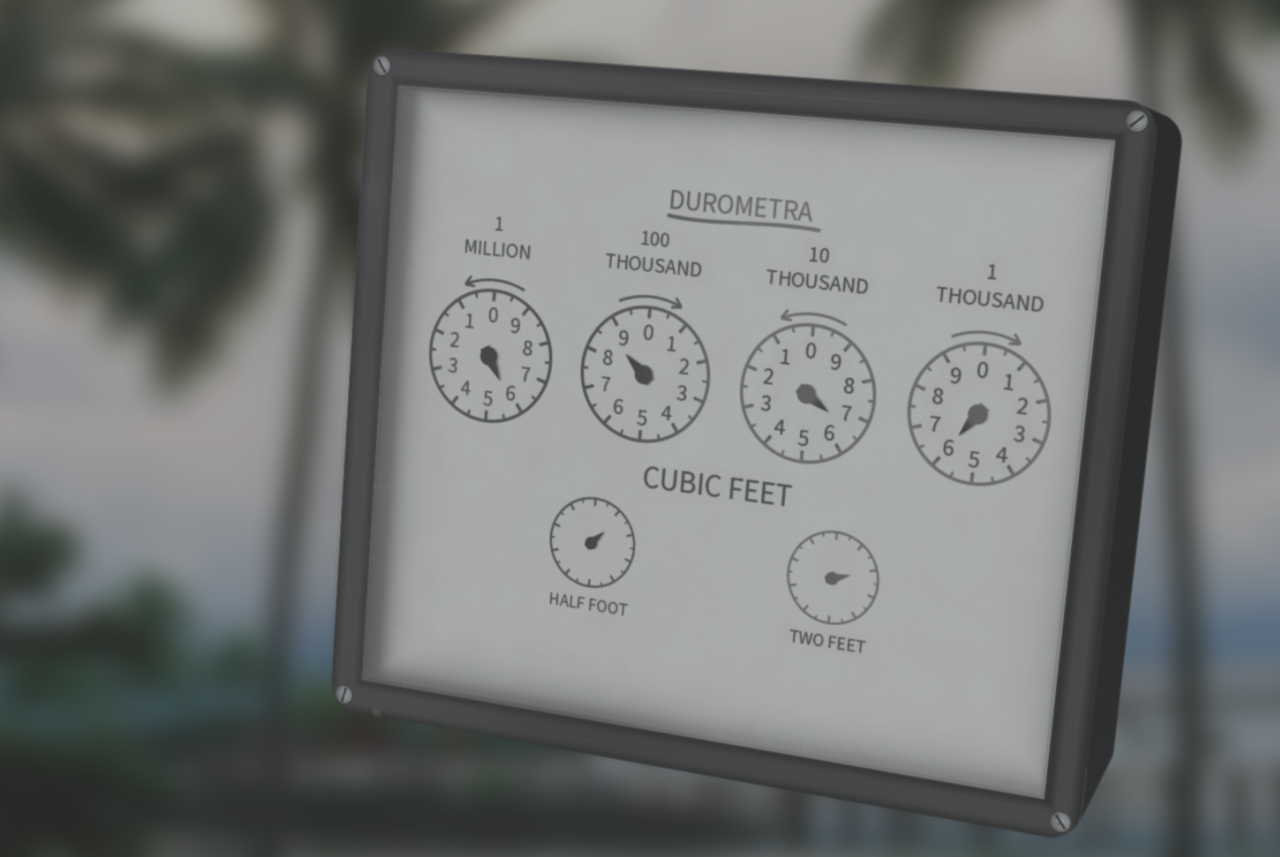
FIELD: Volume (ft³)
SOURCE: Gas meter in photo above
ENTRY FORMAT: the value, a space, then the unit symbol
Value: 586600 ft³
